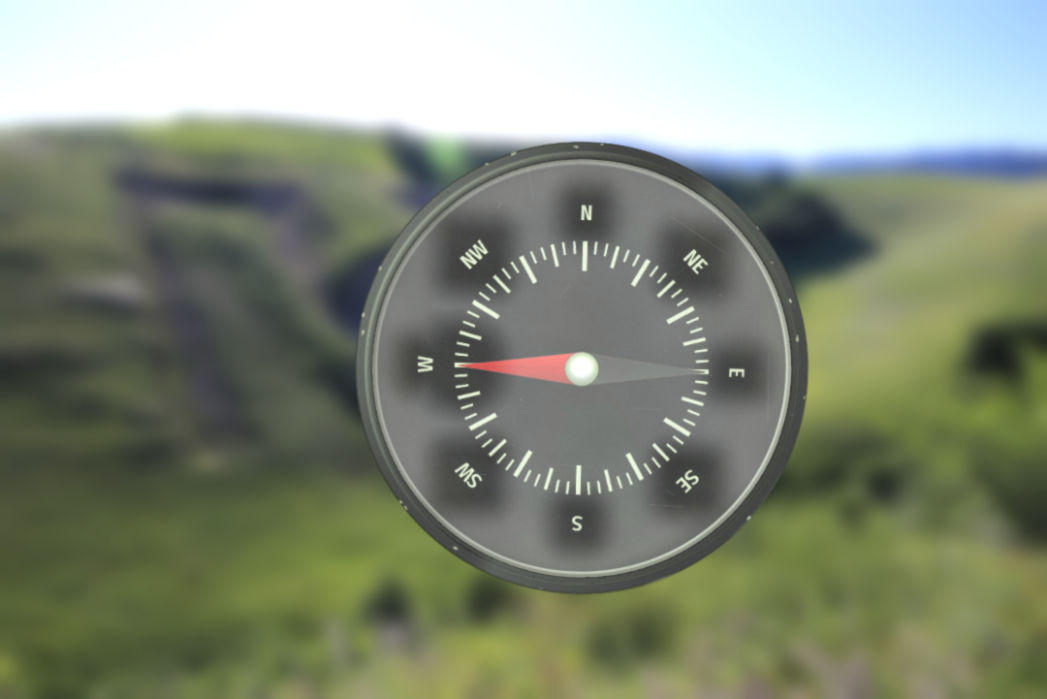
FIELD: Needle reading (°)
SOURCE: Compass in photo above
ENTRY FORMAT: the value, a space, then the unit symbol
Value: 270 °
